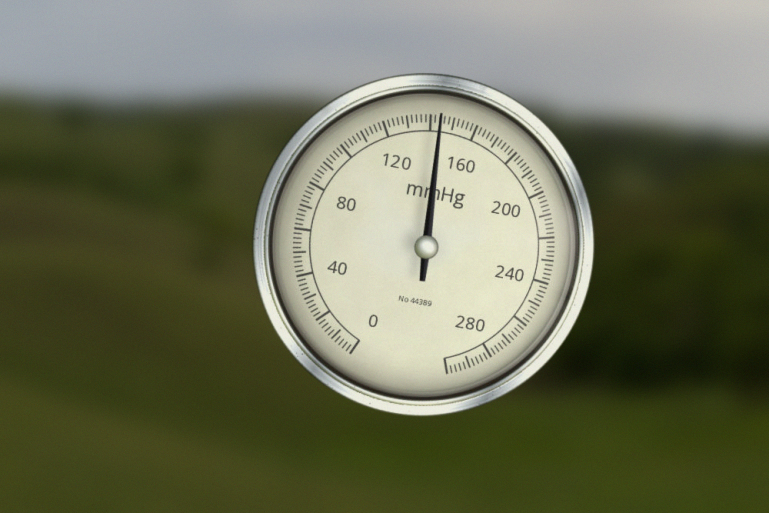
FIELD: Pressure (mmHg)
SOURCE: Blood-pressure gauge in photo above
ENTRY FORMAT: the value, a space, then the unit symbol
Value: 144 mmHg
